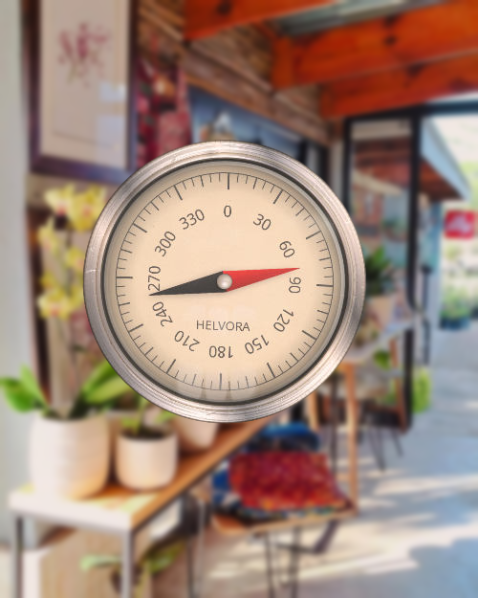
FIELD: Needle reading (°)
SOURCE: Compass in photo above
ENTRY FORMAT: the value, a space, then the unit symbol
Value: 77.5 °
